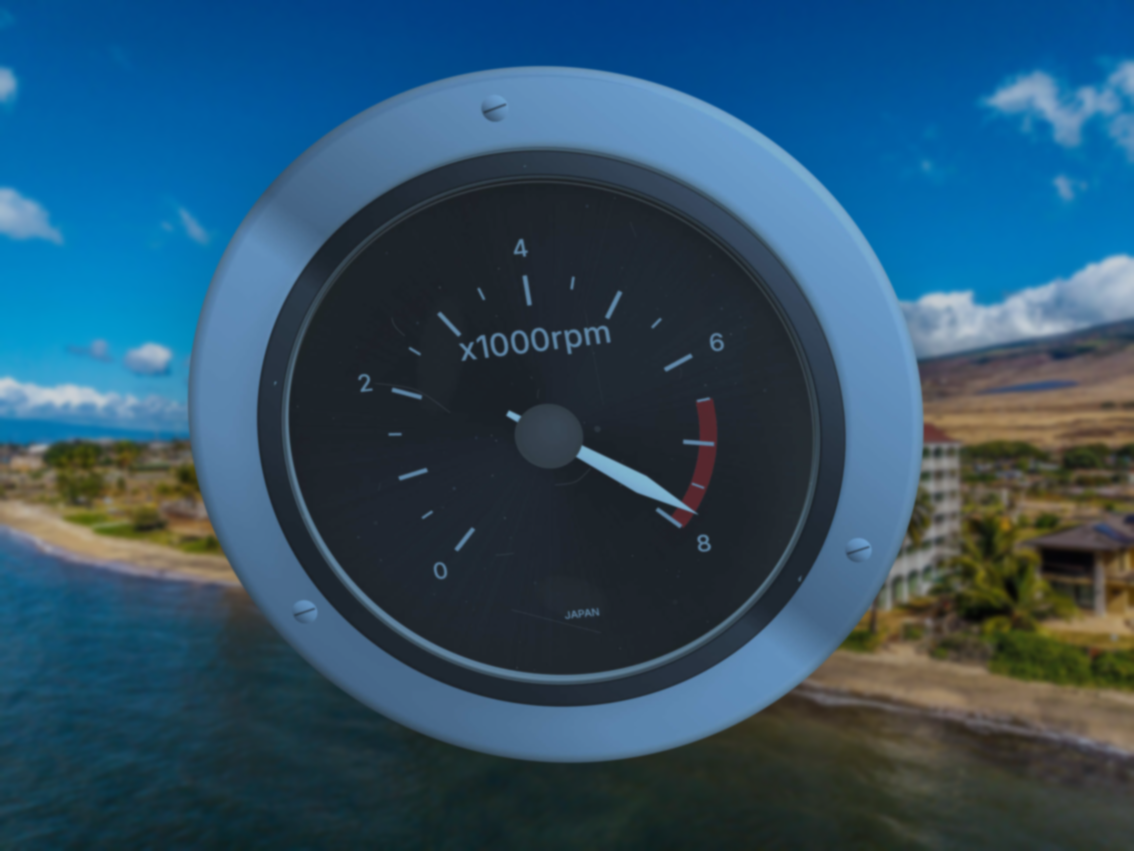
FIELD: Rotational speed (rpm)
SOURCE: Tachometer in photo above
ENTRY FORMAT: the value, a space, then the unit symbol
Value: 7750 rpm
